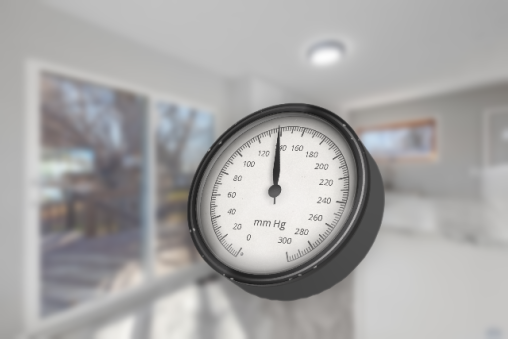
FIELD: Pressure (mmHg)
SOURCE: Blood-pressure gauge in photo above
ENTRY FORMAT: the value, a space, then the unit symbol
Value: 140 mmHg
